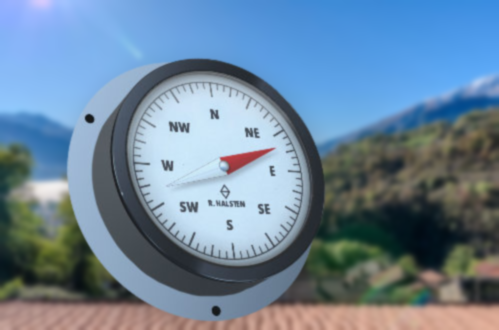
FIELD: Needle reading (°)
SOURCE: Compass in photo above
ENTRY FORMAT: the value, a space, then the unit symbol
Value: 70 °
